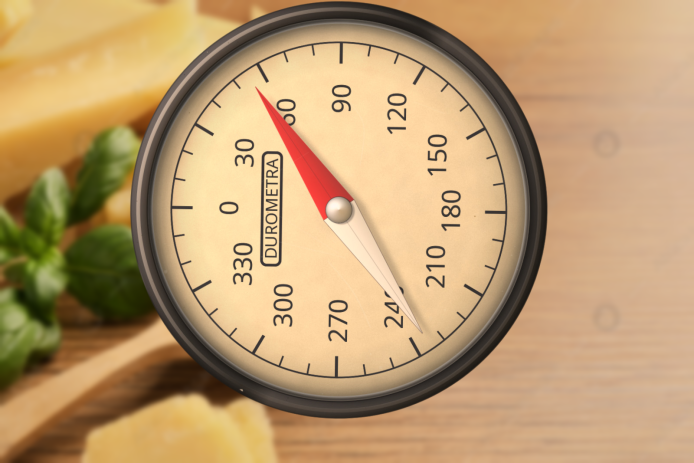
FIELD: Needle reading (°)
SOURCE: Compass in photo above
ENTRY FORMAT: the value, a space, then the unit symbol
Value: 55 °
